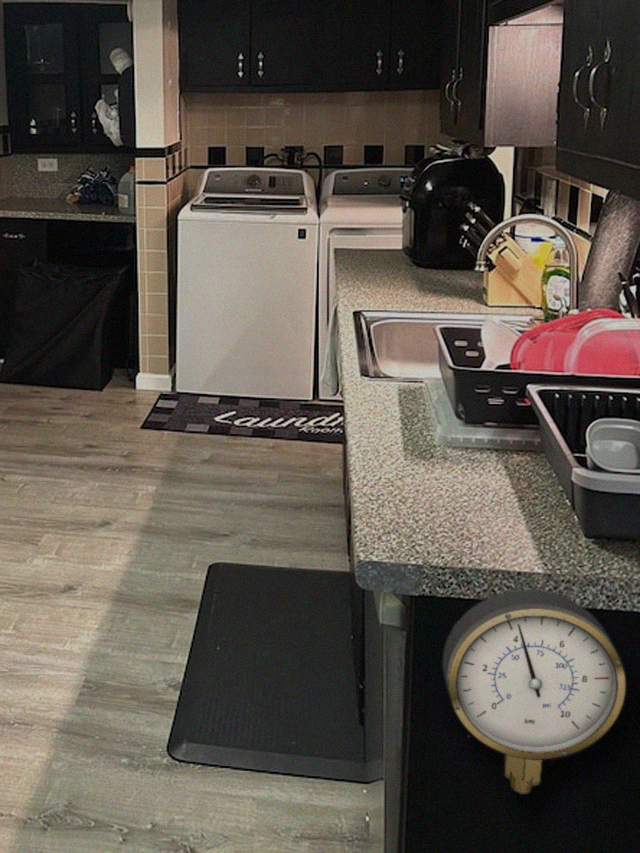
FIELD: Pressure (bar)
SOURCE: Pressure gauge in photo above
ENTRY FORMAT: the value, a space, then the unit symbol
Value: 4.25 bar
